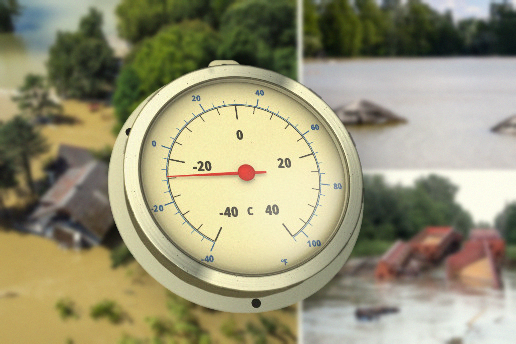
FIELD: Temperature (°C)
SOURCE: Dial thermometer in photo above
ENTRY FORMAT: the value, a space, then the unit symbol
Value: -24 °C
